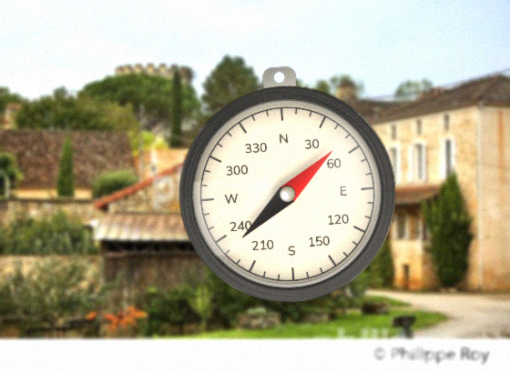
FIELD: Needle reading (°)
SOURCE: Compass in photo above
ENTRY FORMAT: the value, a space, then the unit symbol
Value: 50 °
